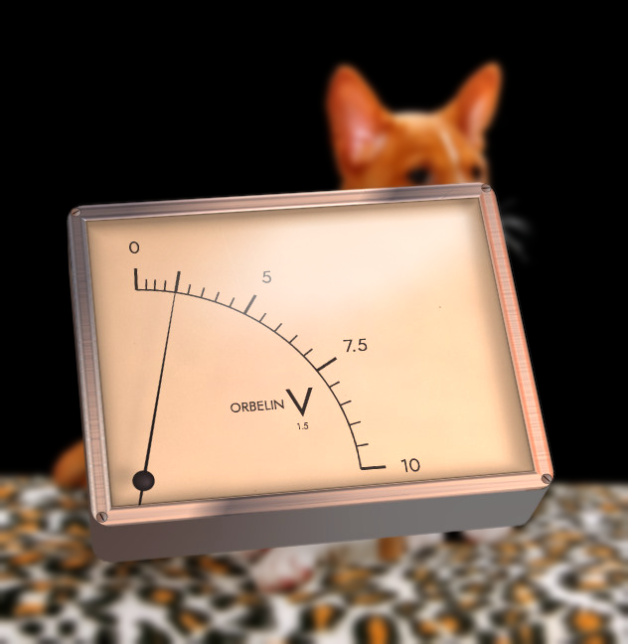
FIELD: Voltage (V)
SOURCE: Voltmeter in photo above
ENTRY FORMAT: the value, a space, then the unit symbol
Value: 2.5 V
